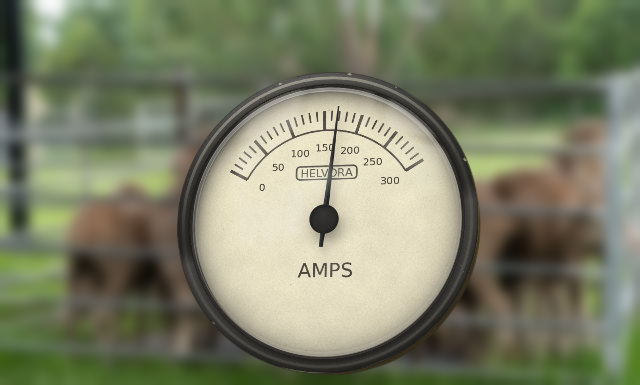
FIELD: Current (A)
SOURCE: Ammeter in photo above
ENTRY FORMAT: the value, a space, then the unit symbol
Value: 170 A
